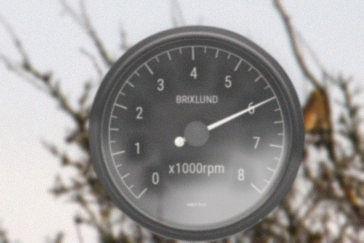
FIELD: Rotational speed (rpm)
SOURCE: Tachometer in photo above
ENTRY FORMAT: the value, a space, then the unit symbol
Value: 6000 rpm
